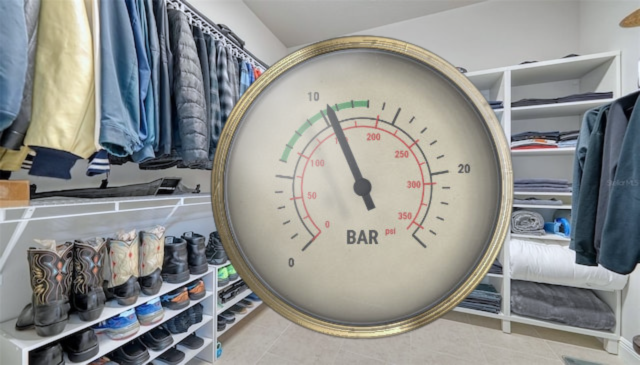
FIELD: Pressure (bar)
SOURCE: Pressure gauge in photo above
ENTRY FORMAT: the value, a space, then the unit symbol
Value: 10.5 bar
